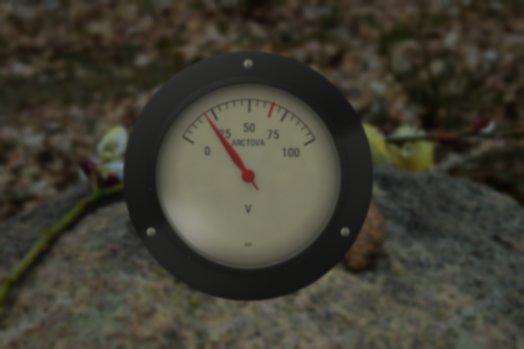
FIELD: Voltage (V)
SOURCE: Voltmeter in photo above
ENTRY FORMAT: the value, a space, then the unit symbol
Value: 20 V
